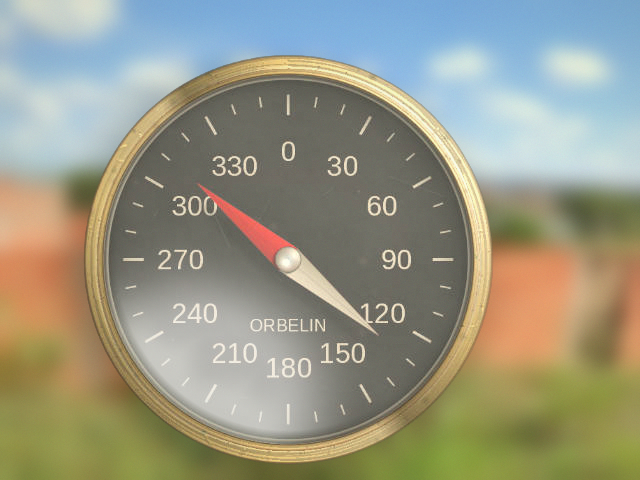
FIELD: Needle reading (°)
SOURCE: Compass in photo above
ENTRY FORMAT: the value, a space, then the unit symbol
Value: 310 °
